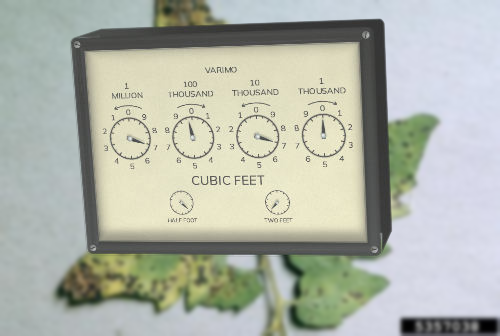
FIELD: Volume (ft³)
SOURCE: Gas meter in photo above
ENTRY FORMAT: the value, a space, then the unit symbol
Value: 697000 ft³
